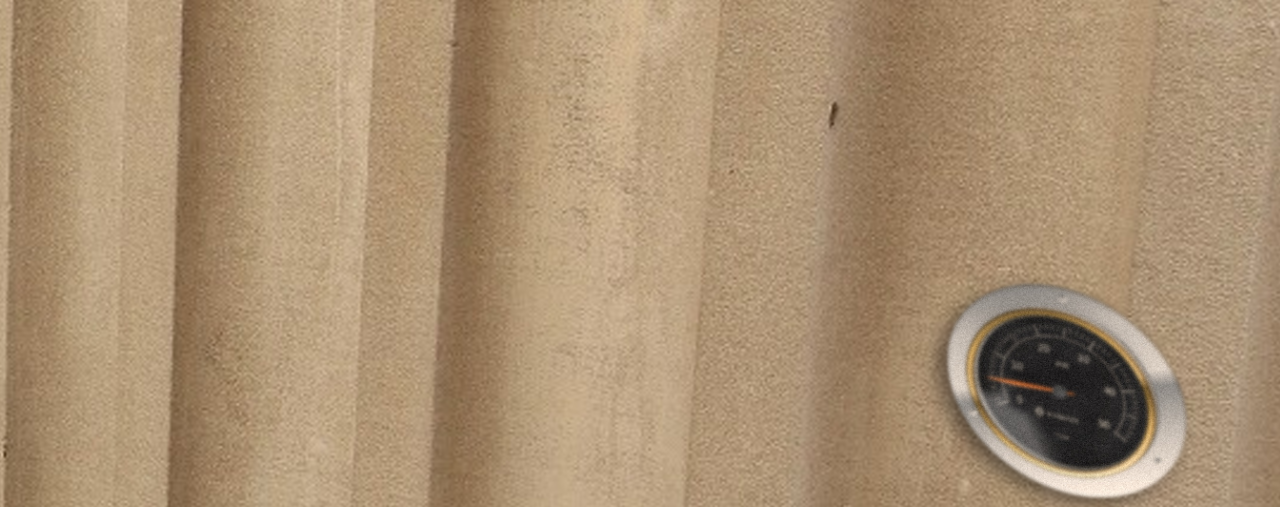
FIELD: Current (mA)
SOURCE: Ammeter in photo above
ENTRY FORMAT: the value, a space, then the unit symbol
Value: 5 mA
